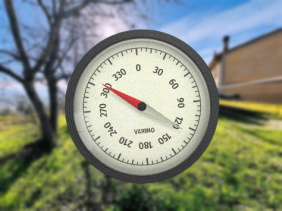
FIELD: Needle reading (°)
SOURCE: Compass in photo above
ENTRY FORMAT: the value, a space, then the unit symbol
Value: 305 °
